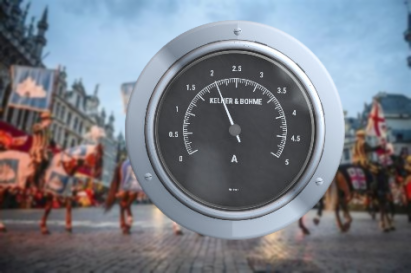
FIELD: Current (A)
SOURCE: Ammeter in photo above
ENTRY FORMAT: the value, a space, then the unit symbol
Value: 2 A
